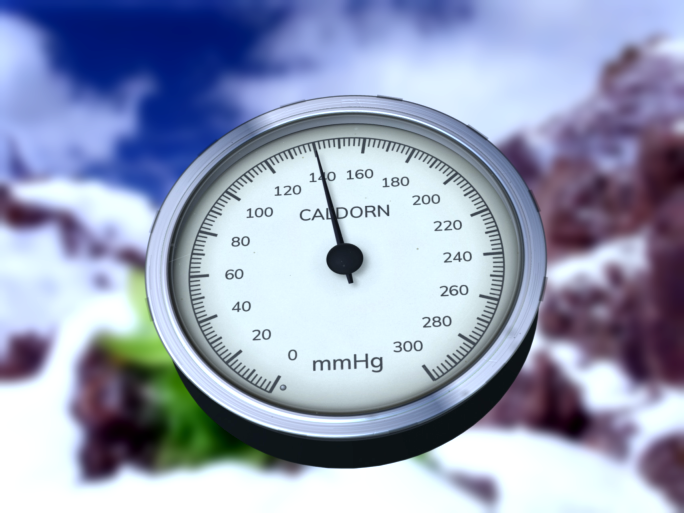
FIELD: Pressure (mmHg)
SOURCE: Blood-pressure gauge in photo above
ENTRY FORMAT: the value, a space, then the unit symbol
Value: 140 mmHg
